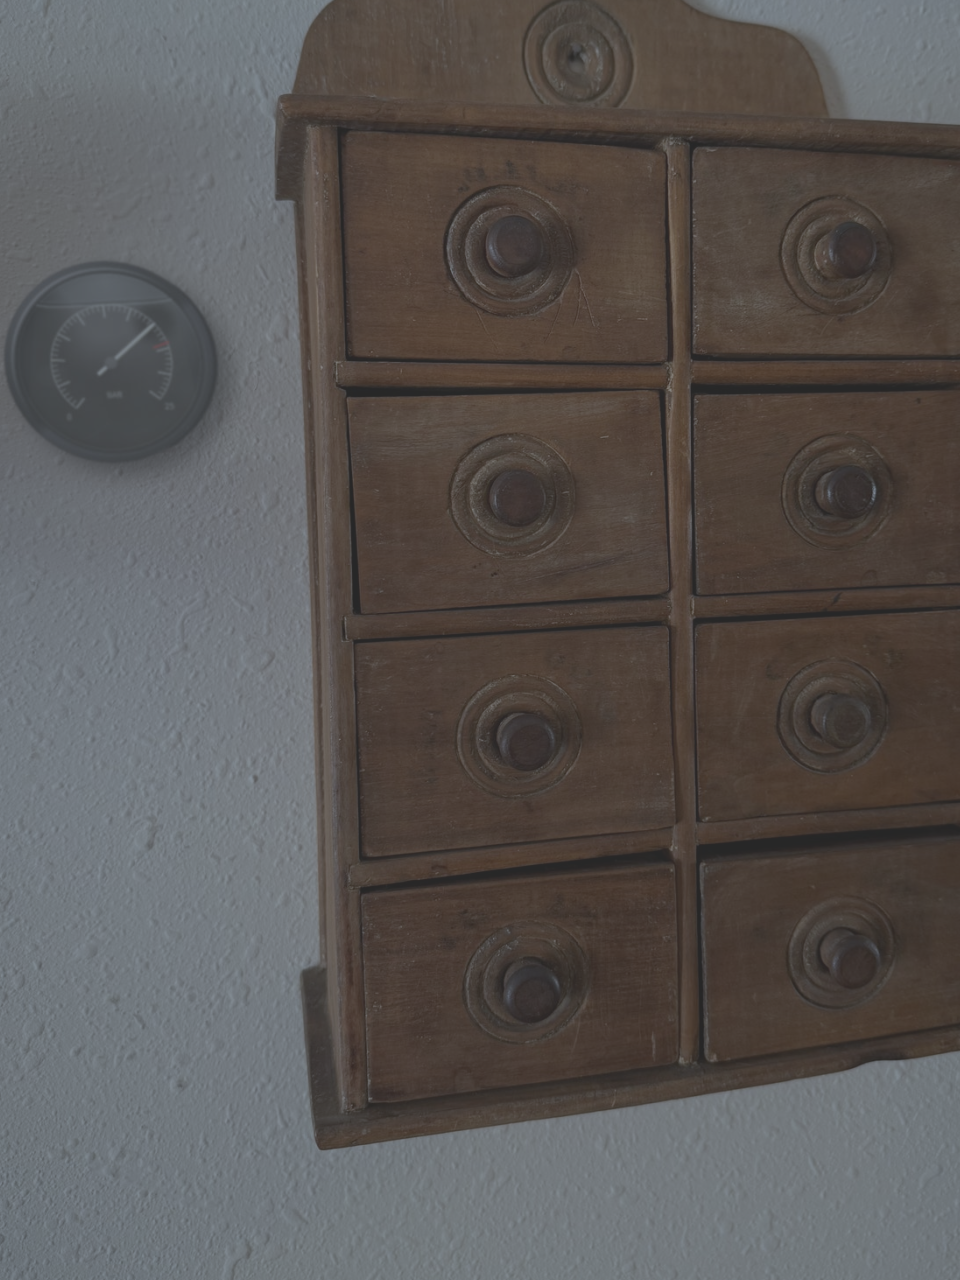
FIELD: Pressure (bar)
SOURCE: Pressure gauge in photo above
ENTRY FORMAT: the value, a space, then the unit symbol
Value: 17.5 bar
